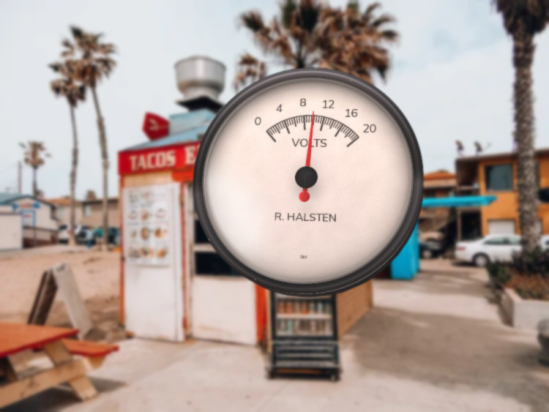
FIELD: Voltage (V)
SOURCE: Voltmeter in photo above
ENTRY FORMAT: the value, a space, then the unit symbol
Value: 10 V
